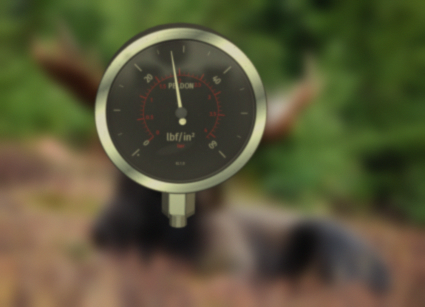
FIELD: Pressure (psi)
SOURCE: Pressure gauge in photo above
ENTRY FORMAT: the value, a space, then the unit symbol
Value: 27.5 psi
